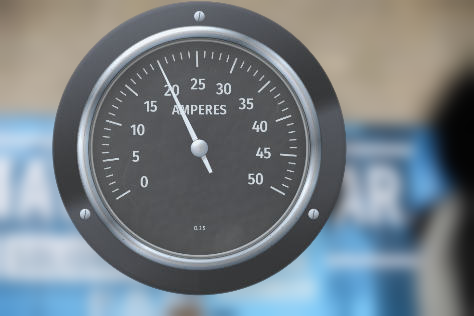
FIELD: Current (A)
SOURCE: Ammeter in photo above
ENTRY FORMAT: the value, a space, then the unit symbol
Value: 20 A
